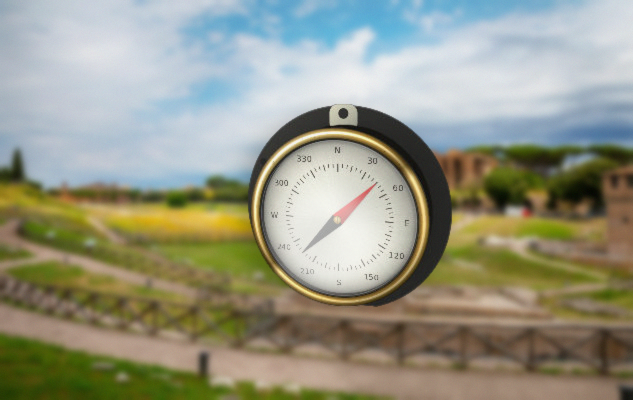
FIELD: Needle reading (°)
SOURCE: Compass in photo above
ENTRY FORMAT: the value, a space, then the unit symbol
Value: 45 °
